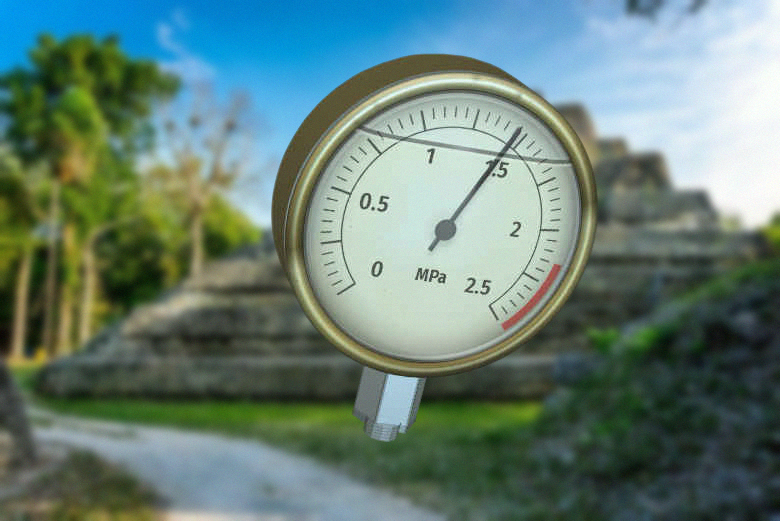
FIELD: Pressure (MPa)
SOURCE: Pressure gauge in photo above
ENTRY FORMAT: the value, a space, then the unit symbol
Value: 1.45 MPa
